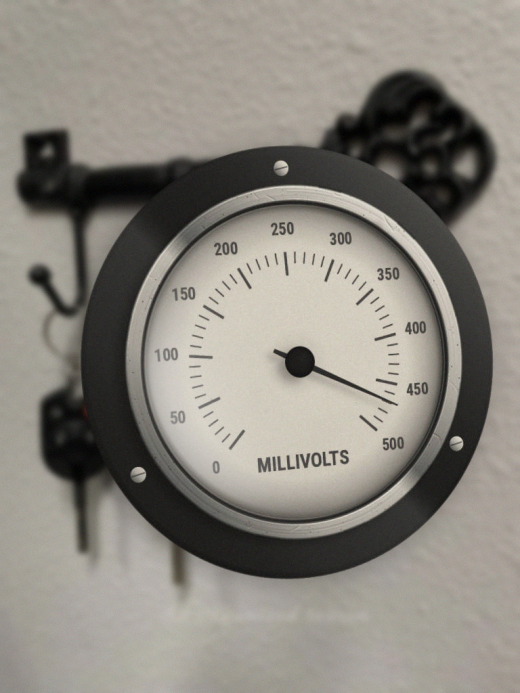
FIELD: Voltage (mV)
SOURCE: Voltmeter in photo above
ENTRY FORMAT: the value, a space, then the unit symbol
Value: 470 mV
